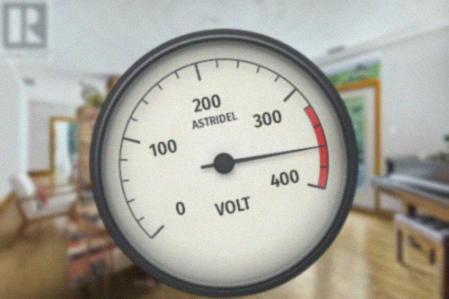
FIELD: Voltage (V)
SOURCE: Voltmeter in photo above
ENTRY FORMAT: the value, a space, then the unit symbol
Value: 360 V
